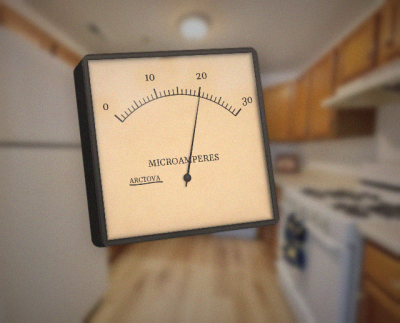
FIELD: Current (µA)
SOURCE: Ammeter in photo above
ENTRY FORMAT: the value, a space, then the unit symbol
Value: 20 µA
